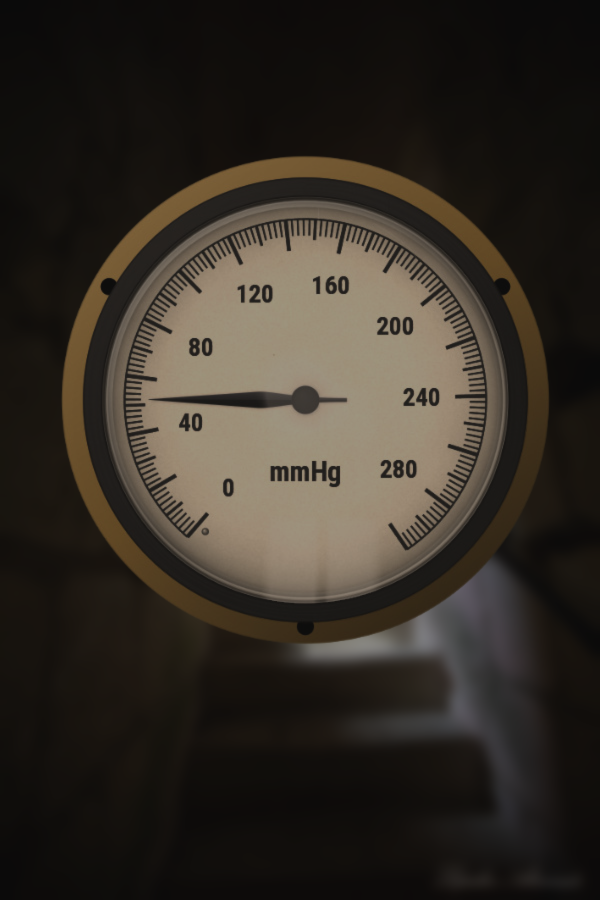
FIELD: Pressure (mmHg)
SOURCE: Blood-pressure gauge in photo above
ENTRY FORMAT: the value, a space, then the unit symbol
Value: 52 mmHg
